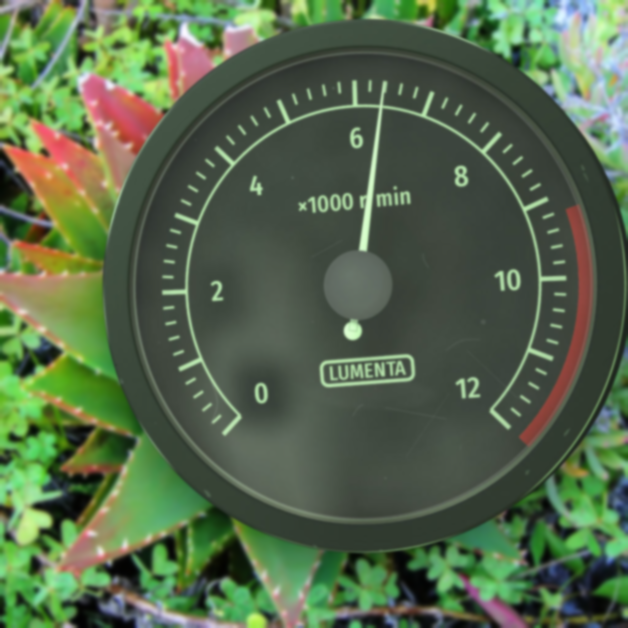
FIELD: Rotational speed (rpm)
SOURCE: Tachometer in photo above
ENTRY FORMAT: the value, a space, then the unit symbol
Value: 6400 rpm
